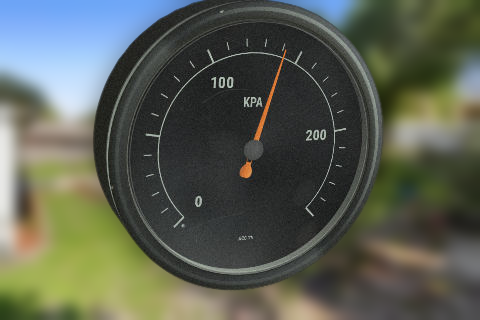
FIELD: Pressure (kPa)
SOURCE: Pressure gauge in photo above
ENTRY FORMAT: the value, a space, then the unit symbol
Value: 140 kPa
